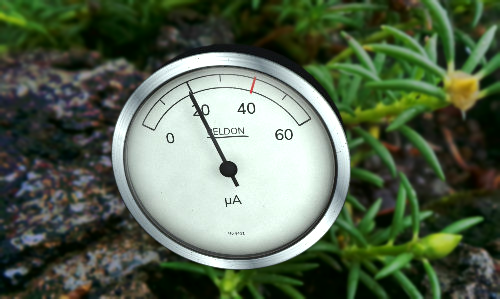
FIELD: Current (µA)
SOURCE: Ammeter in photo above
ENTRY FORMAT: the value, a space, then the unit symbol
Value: 20 µA
